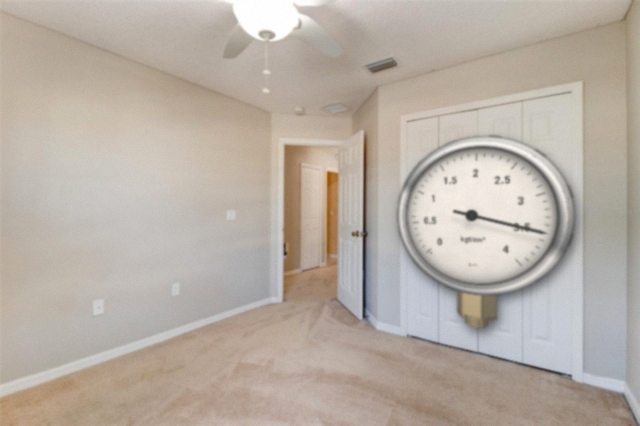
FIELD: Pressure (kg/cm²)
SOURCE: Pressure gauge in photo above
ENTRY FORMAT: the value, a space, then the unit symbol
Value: 3.5 kg/cm²
